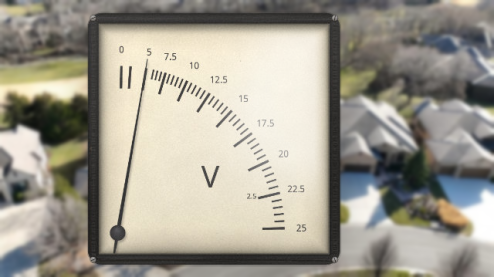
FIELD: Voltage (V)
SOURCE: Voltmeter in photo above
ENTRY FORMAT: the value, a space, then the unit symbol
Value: 5 V
